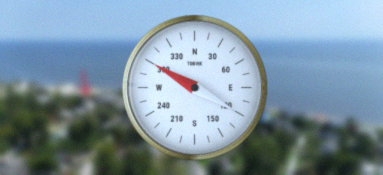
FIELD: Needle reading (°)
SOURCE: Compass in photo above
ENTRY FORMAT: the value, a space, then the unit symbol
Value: 300 °
